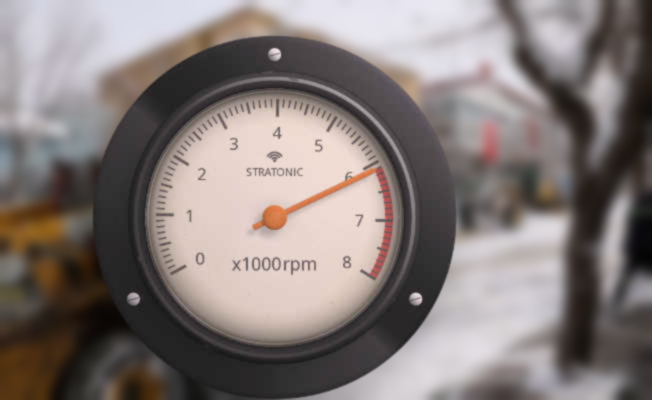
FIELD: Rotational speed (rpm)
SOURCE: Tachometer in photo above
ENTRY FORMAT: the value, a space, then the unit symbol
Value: 6100 rpm
